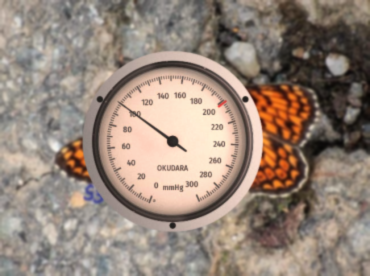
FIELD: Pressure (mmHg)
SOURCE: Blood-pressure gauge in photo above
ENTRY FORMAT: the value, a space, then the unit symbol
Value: 100 mmHg
